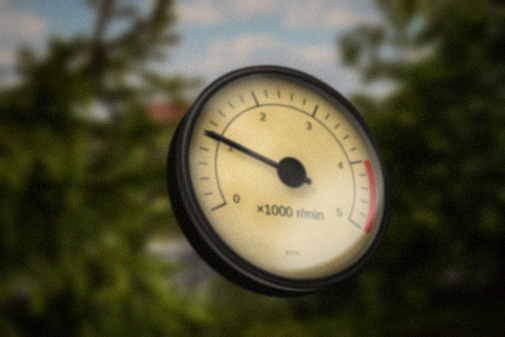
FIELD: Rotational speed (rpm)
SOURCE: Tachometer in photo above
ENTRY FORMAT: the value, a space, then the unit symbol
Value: 1000 rpm
